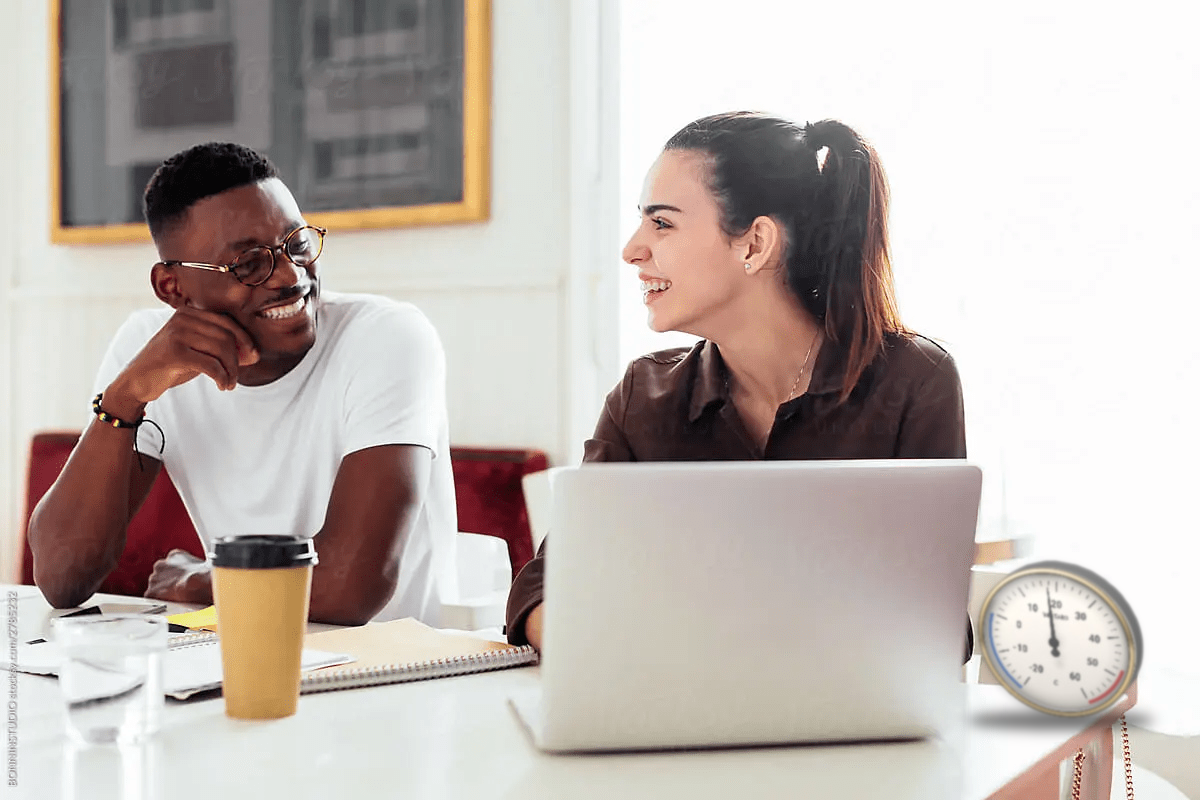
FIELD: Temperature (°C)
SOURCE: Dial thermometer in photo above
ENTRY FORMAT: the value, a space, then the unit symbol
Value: 18 °C
